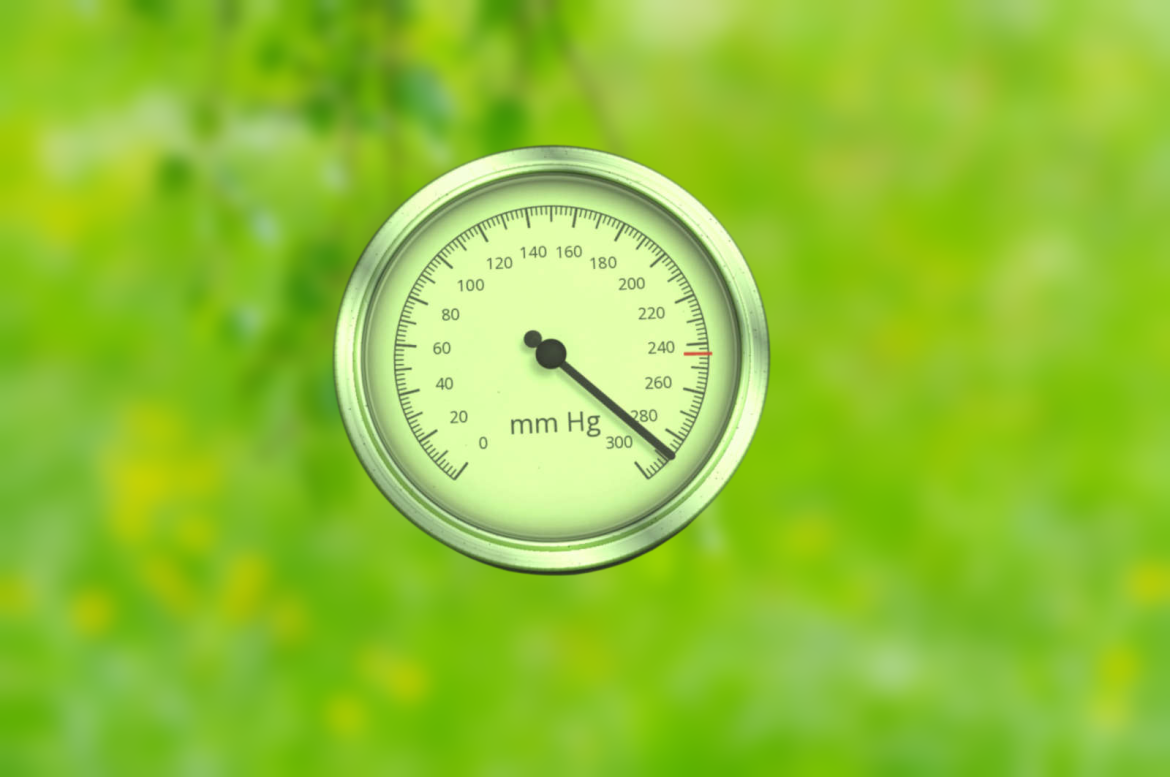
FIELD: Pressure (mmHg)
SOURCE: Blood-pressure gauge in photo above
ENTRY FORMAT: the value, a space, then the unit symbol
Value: 288 mmHg
